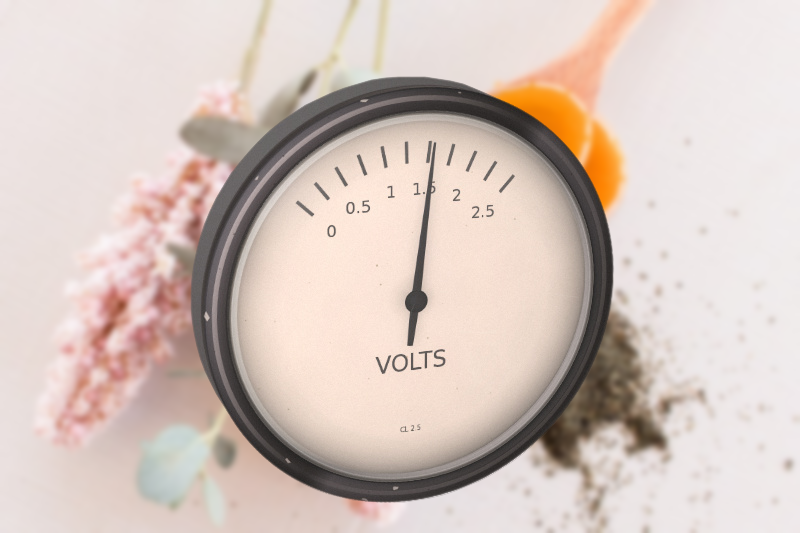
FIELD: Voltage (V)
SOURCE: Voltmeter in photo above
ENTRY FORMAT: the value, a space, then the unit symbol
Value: 1.5 V
